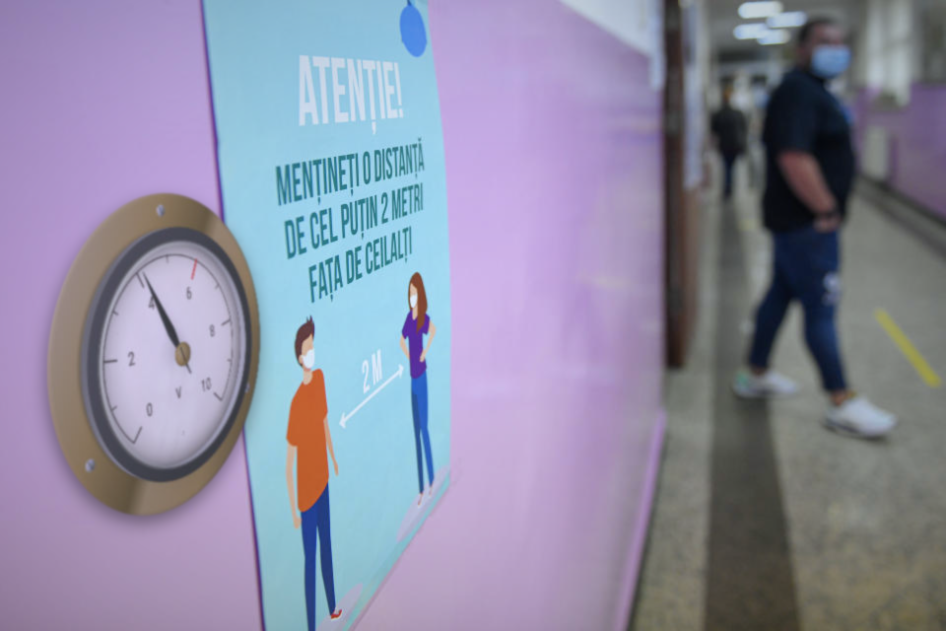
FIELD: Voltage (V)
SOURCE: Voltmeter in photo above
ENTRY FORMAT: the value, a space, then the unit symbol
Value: 4 V
